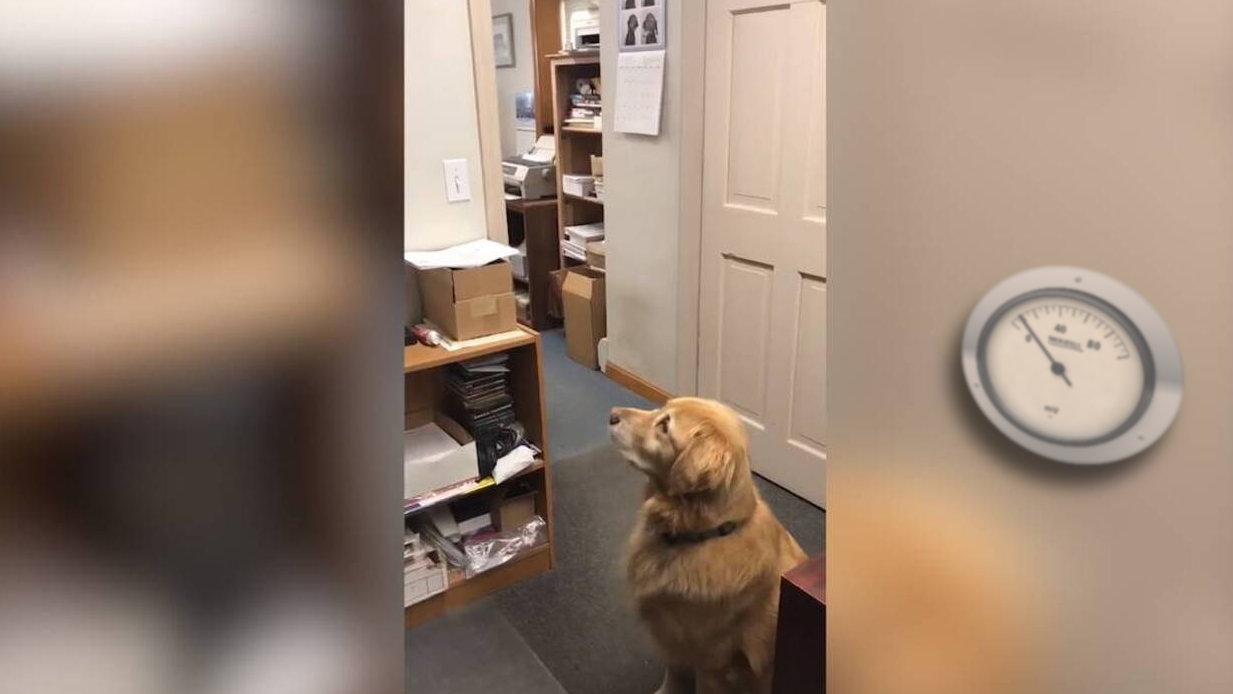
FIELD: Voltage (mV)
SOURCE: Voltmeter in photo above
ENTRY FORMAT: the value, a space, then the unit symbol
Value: 10 mV
